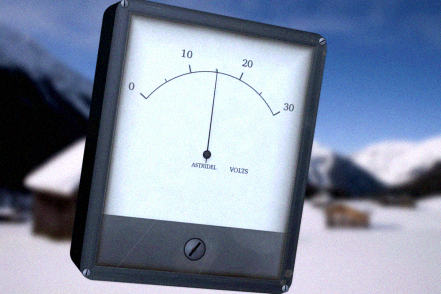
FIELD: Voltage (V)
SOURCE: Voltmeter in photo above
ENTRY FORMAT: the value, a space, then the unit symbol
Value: 15 V
